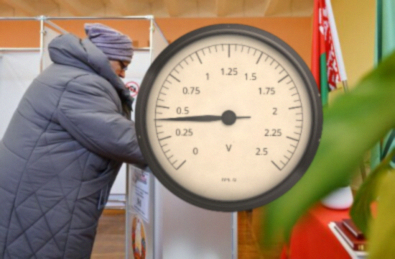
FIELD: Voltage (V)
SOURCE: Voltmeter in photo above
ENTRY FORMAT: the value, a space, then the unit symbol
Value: 0.4 V
